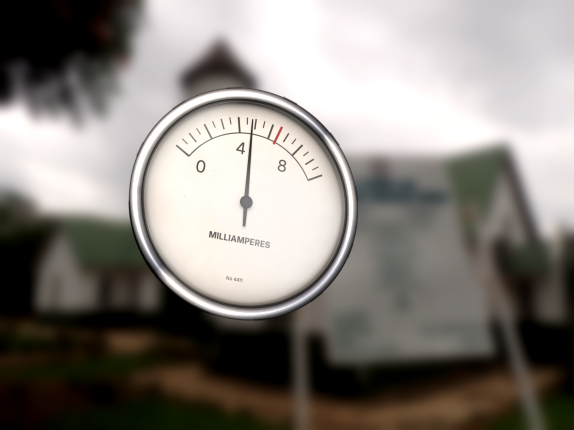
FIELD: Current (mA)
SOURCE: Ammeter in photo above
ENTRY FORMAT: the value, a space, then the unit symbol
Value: 4.75 mA
